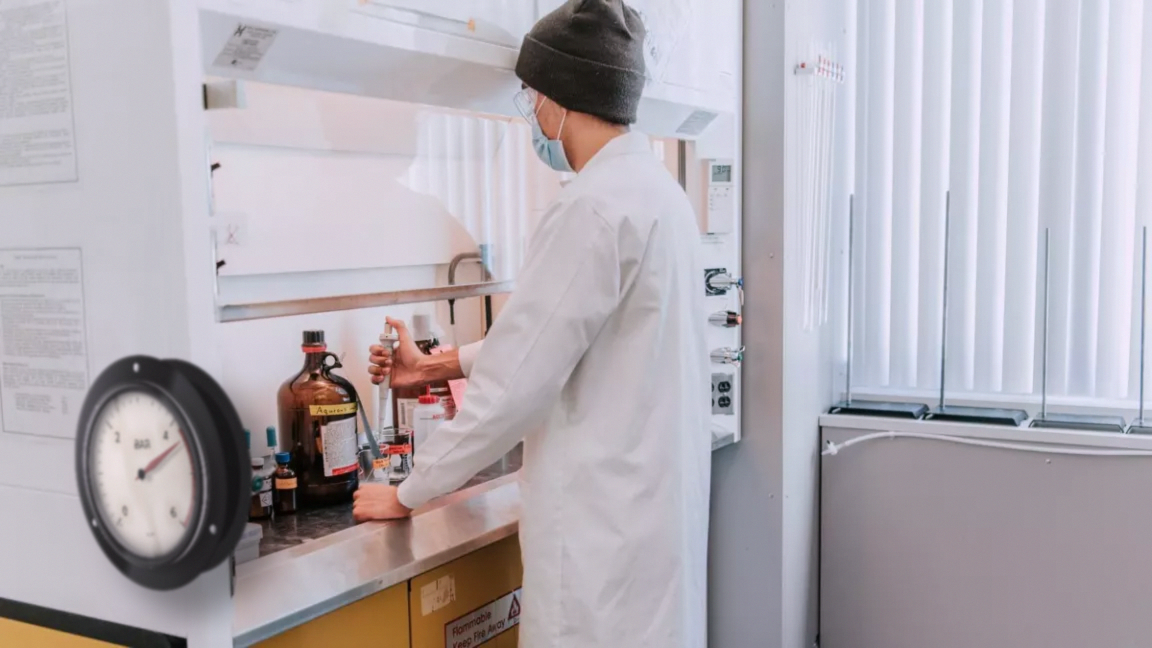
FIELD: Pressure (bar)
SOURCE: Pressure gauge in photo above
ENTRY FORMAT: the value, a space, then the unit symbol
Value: 4.4 bar
